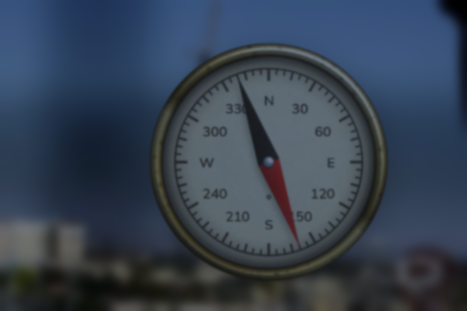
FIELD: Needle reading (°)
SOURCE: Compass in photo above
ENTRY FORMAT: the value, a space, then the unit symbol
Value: 160 °
